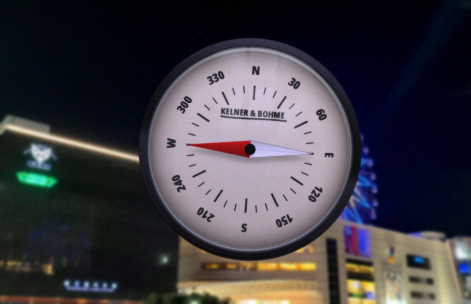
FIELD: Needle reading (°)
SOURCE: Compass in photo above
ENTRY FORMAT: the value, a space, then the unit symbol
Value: 270 °
